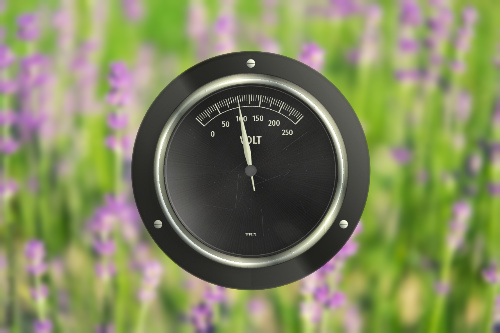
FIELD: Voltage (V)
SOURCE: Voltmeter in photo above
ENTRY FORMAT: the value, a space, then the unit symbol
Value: 100 V
